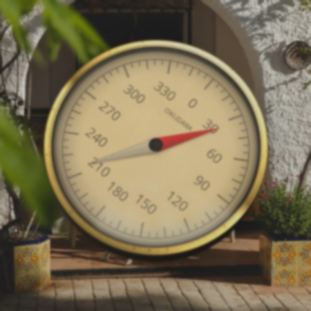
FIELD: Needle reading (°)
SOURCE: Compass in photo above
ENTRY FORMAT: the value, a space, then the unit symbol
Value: 35 °
